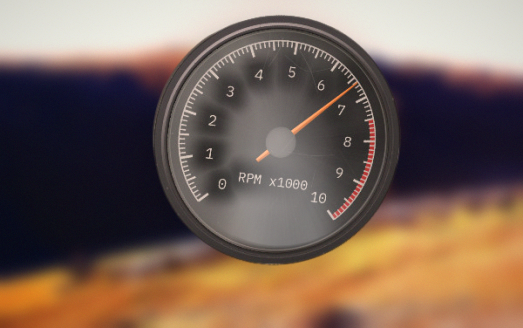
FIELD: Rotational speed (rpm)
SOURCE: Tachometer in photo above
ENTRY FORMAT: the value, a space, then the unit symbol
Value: 6600 rpm
